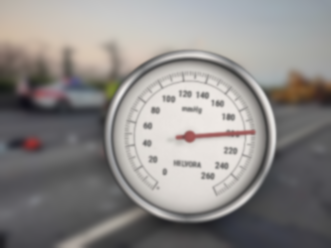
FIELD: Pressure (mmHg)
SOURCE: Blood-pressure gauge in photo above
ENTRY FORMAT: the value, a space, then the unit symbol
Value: 200 mmHg
